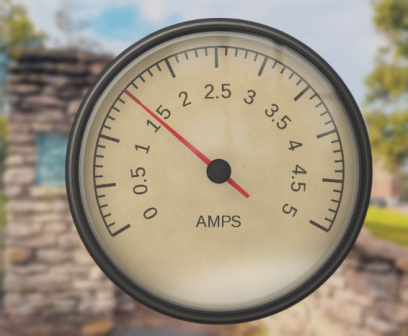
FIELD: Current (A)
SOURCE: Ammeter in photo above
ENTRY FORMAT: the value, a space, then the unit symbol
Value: 1.5 A
